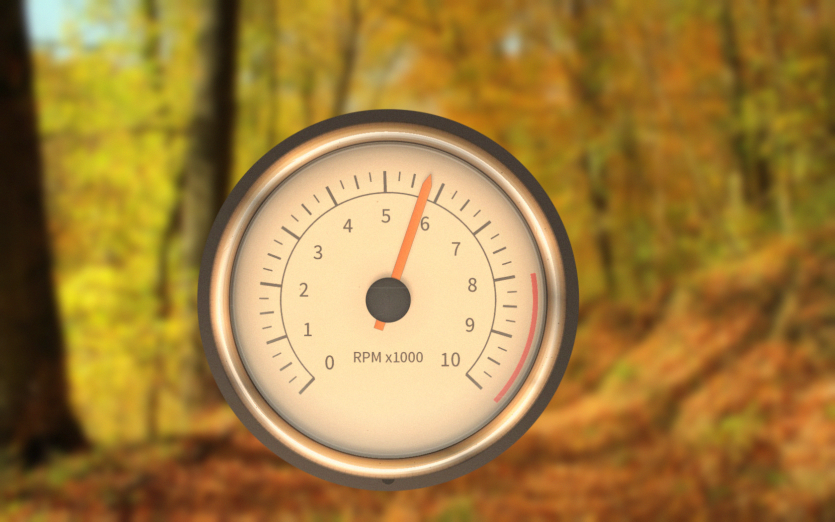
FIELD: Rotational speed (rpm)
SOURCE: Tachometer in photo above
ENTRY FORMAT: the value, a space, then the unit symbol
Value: 5750 rpm
